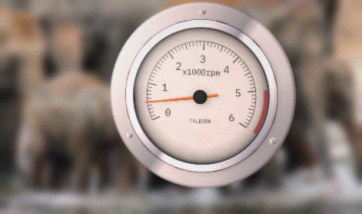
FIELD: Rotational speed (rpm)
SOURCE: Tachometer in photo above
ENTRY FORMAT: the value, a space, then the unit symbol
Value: 500 rpm
